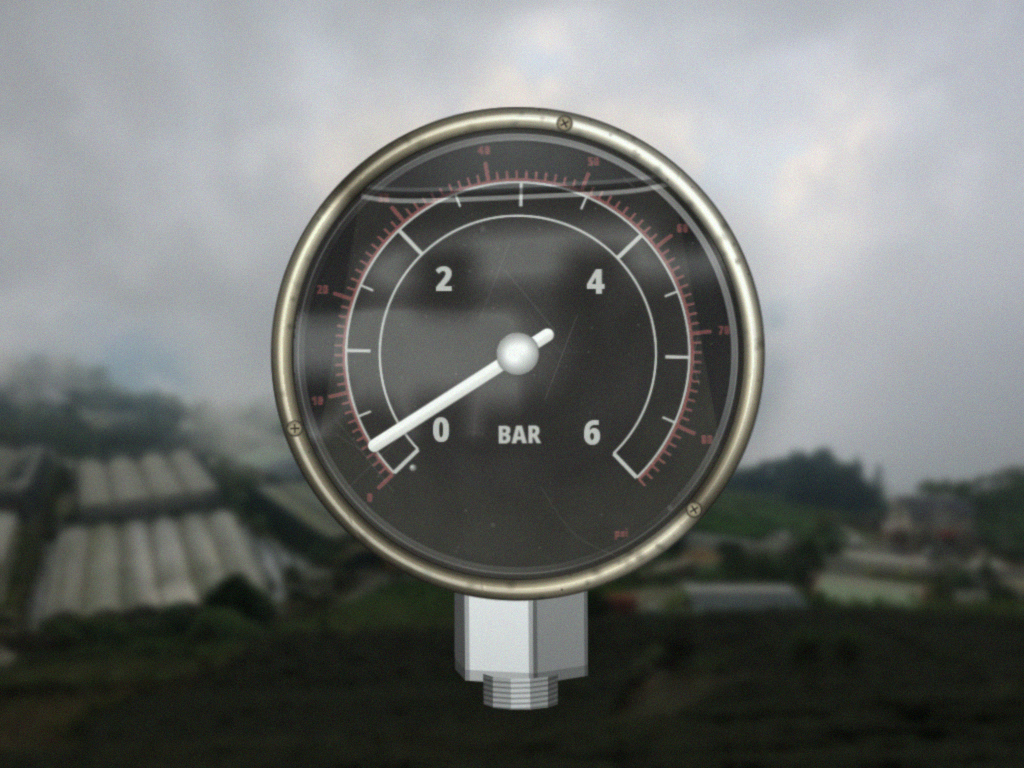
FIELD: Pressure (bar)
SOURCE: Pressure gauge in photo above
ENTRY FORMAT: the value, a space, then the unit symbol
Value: 0.25 bar
